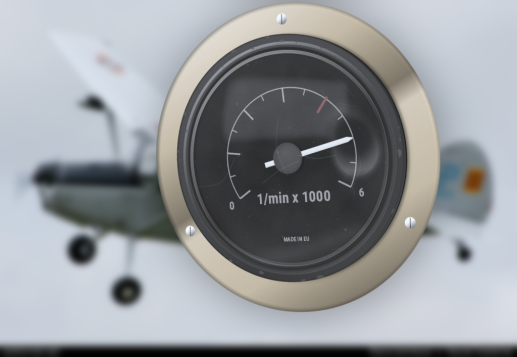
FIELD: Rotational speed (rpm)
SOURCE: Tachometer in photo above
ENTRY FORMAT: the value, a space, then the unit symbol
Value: 5000 rpm
